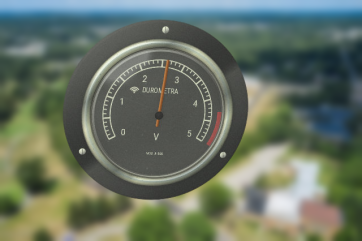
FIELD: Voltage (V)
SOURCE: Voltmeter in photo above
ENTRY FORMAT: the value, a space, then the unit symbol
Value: 2.6 V
